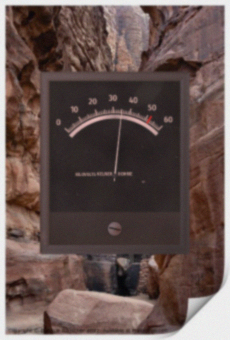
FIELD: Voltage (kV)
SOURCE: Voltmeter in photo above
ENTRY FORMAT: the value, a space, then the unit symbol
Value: 35 kV
